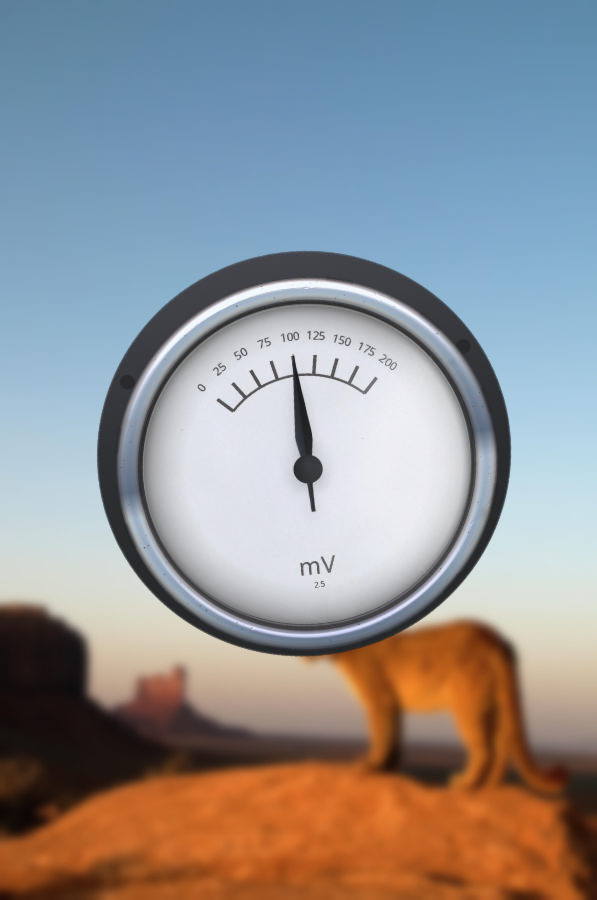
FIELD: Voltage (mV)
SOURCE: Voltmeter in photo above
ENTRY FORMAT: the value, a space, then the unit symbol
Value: 100 mV
